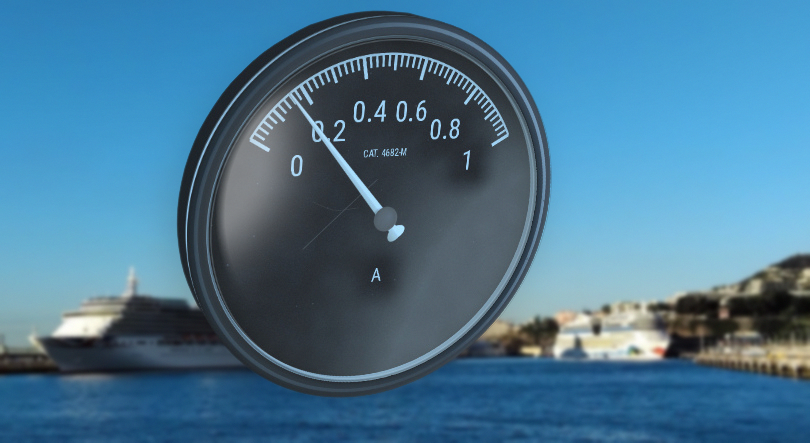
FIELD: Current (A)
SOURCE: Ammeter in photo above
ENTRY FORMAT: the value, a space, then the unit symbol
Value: 0.16 A
